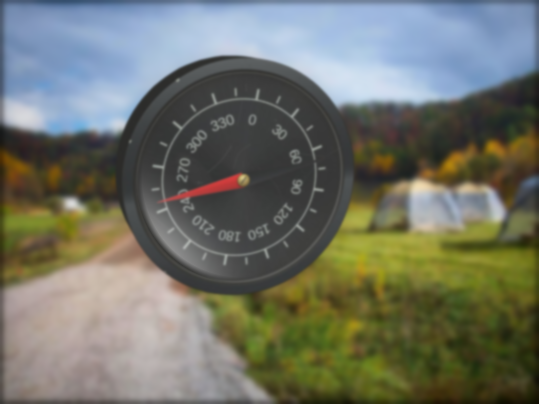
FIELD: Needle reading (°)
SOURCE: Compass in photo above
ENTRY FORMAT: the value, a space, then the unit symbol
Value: 247.5 °
